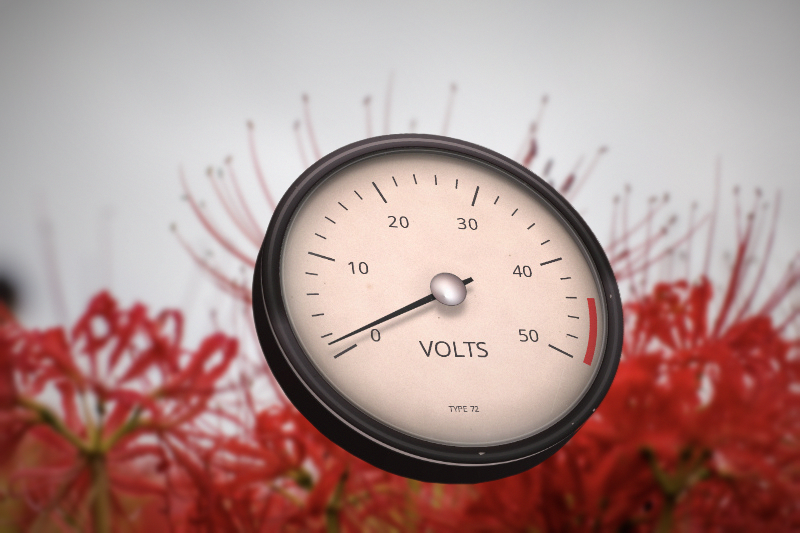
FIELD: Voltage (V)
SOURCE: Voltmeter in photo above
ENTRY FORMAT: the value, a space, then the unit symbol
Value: 1 V
